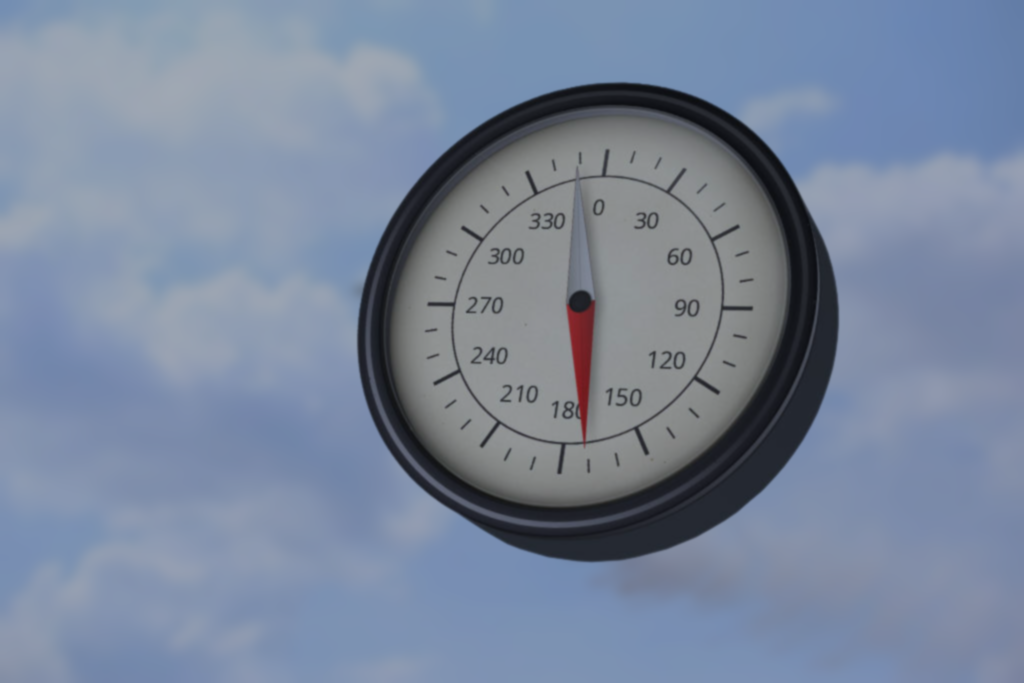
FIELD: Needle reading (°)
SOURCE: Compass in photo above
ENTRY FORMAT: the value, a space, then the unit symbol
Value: 170 °
